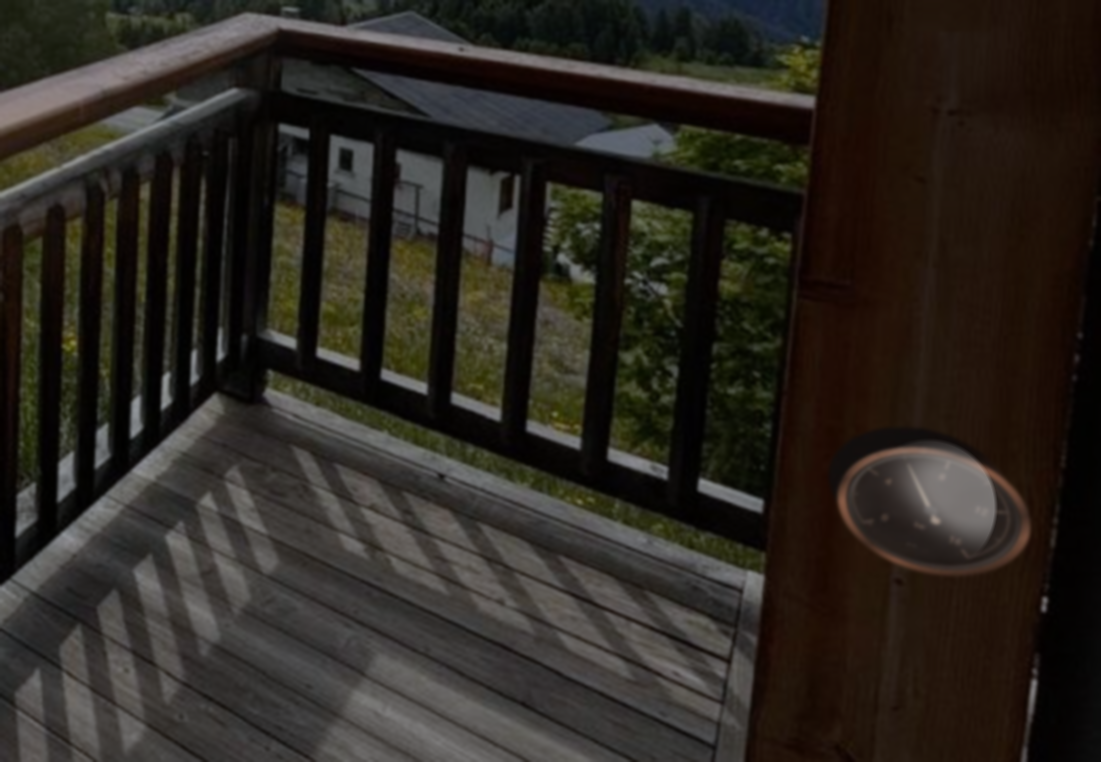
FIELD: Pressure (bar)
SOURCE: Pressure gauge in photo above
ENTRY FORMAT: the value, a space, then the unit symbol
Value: 6 bar
